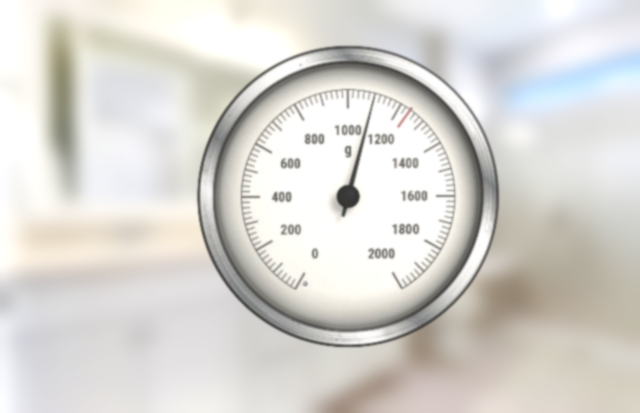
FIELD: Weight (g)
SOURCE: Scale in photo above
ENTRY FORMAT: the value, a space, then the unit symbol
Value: 1100 g
